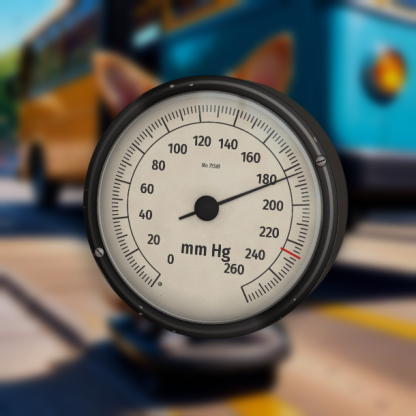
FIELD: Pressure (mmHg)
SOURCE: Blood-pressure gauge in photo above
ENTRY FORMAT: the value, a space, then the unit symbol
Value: 184 mmHg
